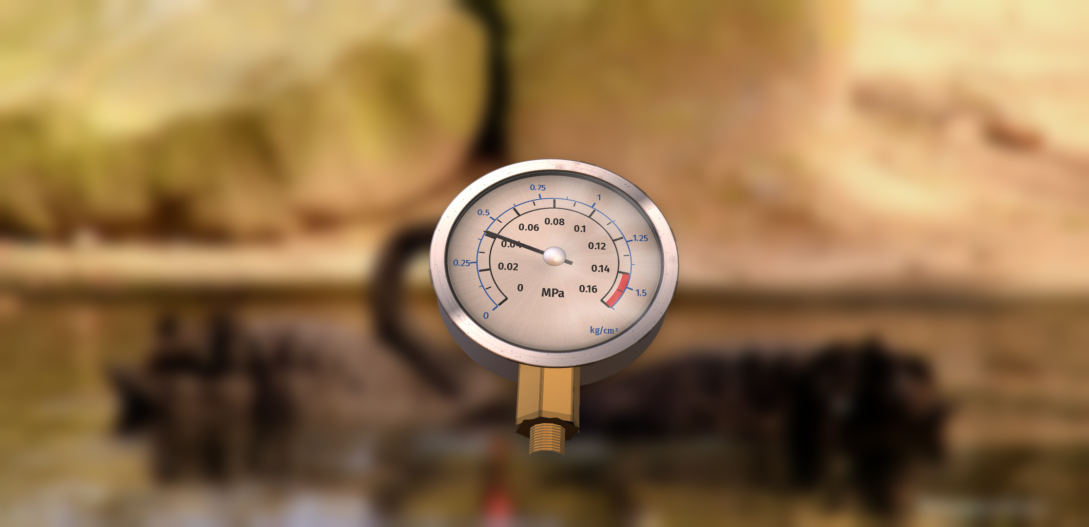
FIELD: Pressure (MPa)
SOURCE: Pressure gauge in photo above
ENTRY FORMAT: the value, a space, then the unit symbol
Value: 0.04 MPa
